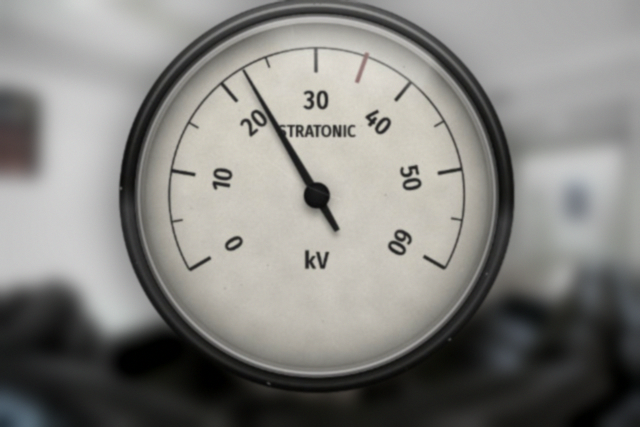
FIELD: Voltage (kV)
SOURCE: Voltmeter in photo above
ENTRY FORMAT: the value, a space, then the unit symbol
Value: 22.5 kV
